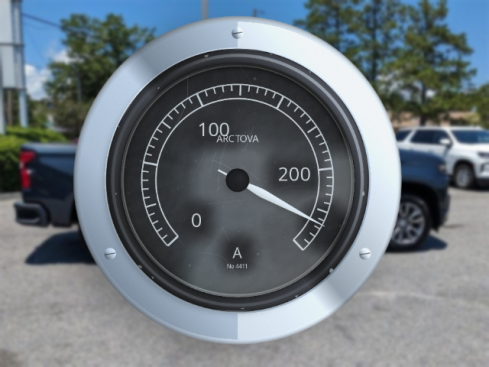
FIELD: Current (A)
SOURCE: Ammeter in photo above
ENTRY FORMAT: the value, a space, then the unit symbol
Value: 232.5 A
